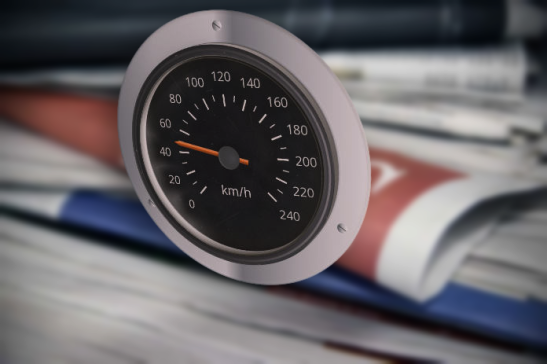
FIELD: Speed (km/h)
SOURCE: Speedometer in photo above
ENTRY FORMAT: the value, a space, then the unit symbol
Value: 50 km/h
